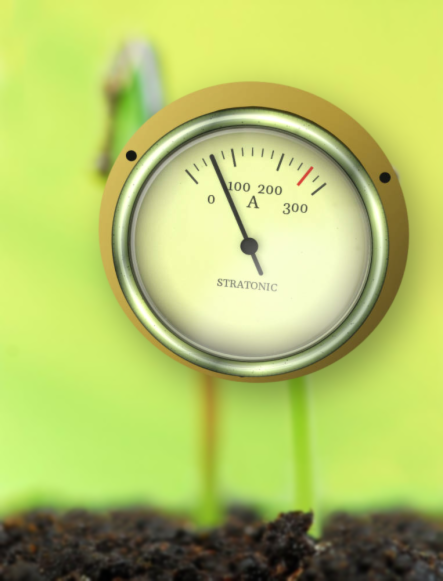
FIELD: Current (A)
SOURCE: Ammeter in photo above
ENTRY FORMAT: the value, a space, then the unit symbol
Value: 60 A
